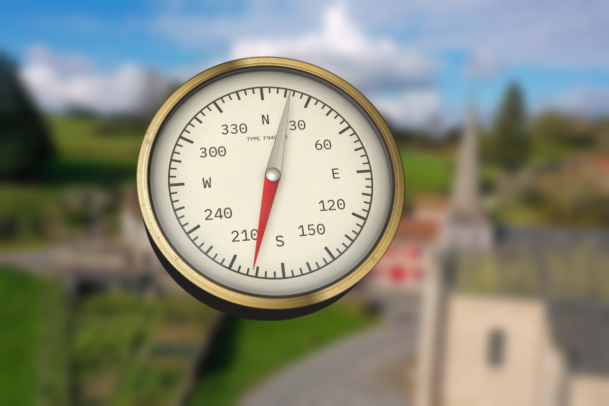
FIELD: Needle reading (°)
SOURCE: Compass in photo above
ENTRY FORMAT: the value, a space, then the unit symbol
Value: 197.5 °
